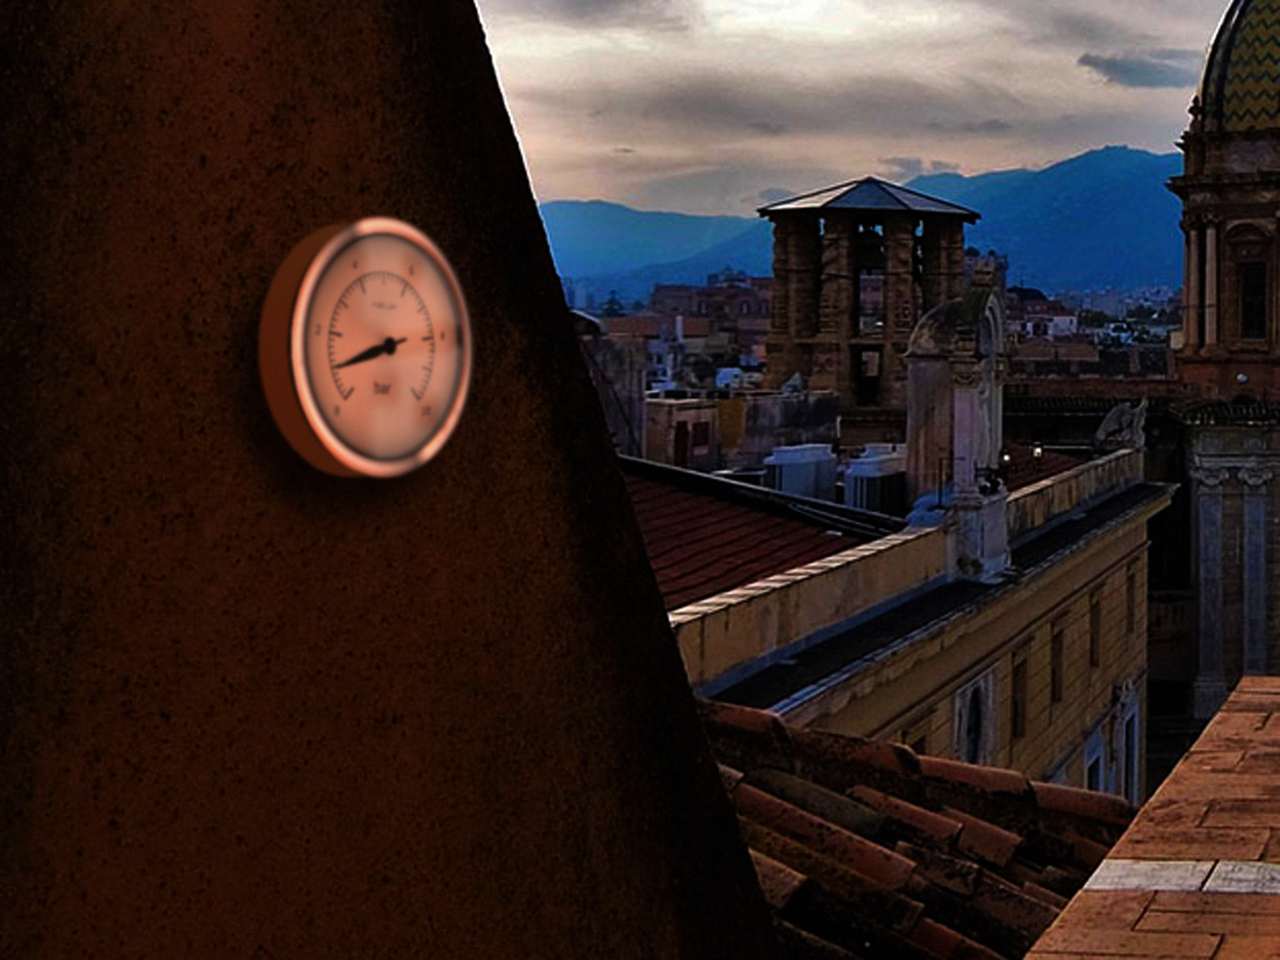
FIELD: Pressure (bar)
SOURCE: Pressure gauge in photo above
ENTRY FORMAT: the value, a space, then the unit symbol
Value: 1 bar
